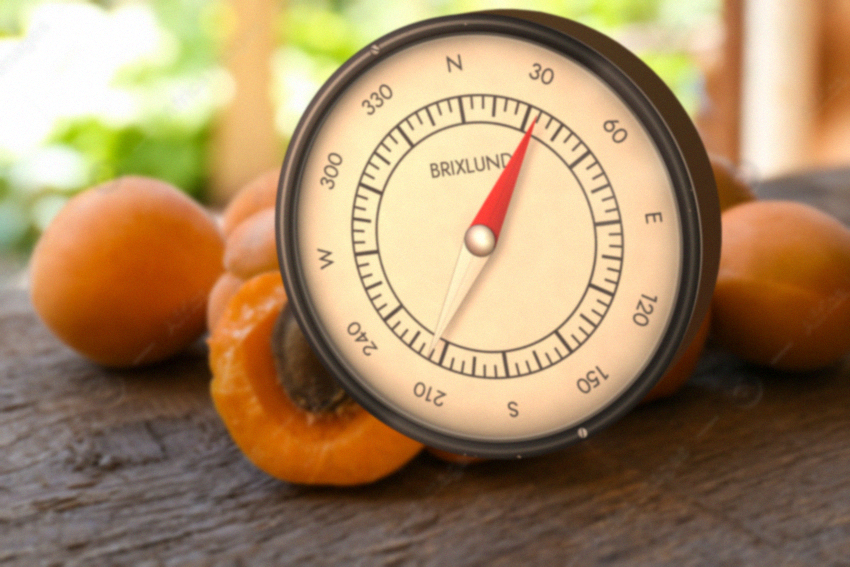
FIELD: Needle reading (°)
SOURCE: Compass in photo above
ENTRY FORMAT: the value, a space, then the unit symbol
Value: 35 °
